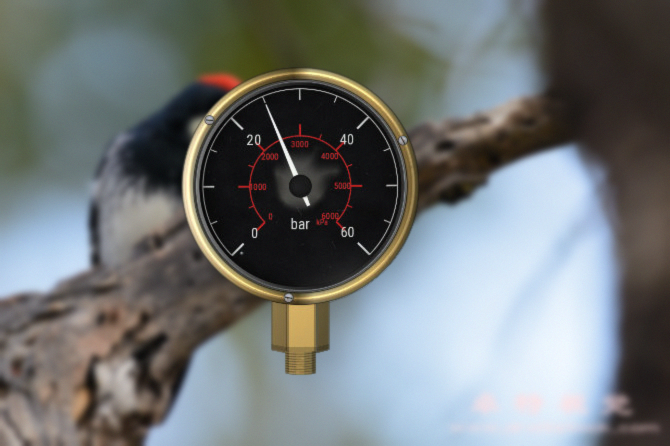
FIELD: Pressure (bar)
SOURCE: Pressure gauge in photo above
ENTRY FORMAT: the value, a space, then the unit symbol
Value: 25 bar
